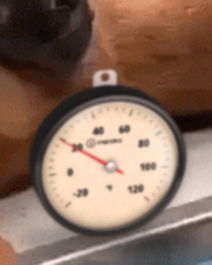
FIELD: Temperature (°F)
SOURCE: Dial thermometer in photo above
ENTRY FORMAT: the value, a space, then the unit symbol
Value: 20 °F
